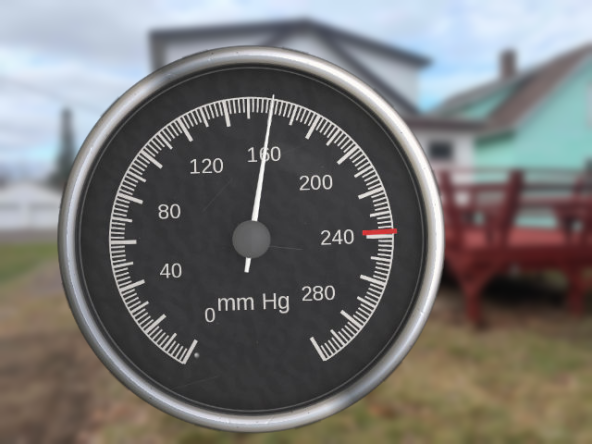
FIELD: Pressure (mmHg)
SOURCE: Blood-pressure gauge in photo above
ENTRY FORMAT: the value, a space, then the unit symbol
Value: 160 mmHg
